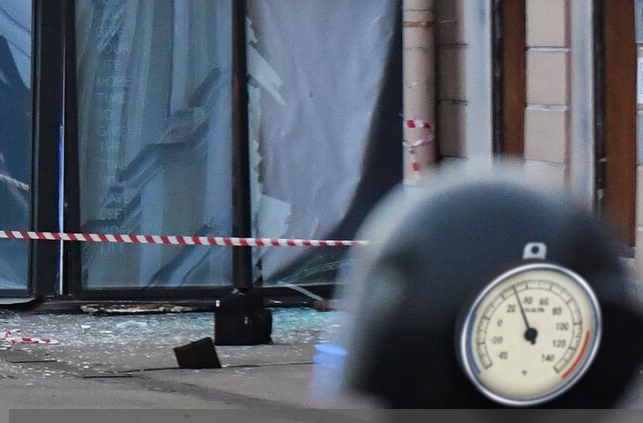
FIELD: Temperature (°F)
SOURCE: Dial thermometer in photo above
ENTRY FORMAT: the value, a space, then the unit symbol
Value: 30 °F
